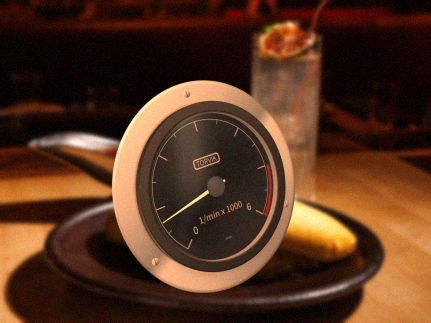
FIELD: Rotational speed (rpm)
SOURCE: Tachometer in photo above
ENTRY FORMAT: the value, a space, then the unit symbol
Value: 750 rpm
